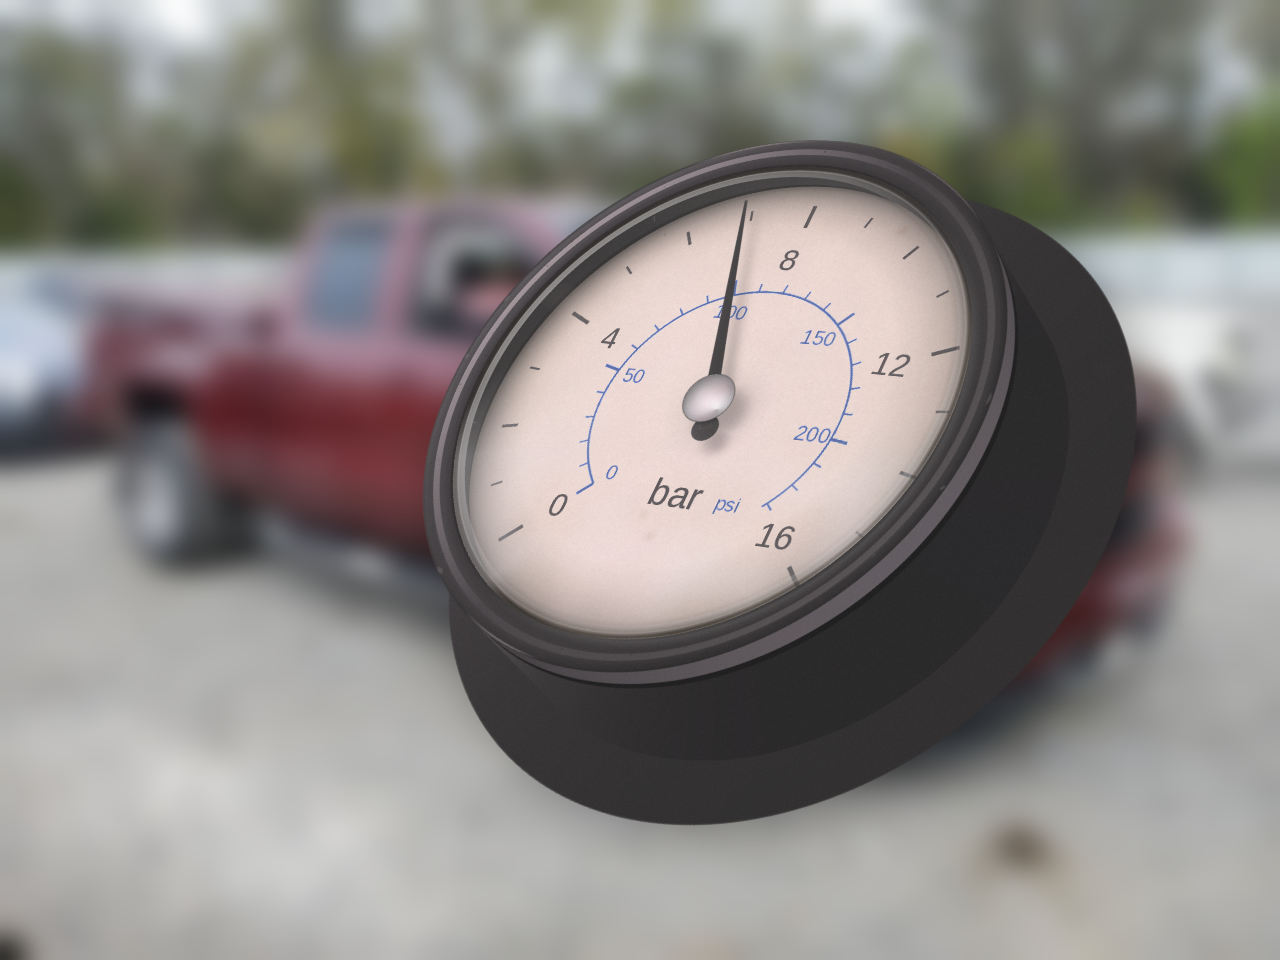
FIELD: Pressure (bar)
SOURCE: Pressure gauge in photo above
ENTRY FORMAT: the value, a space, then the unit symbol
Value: 7 bar
